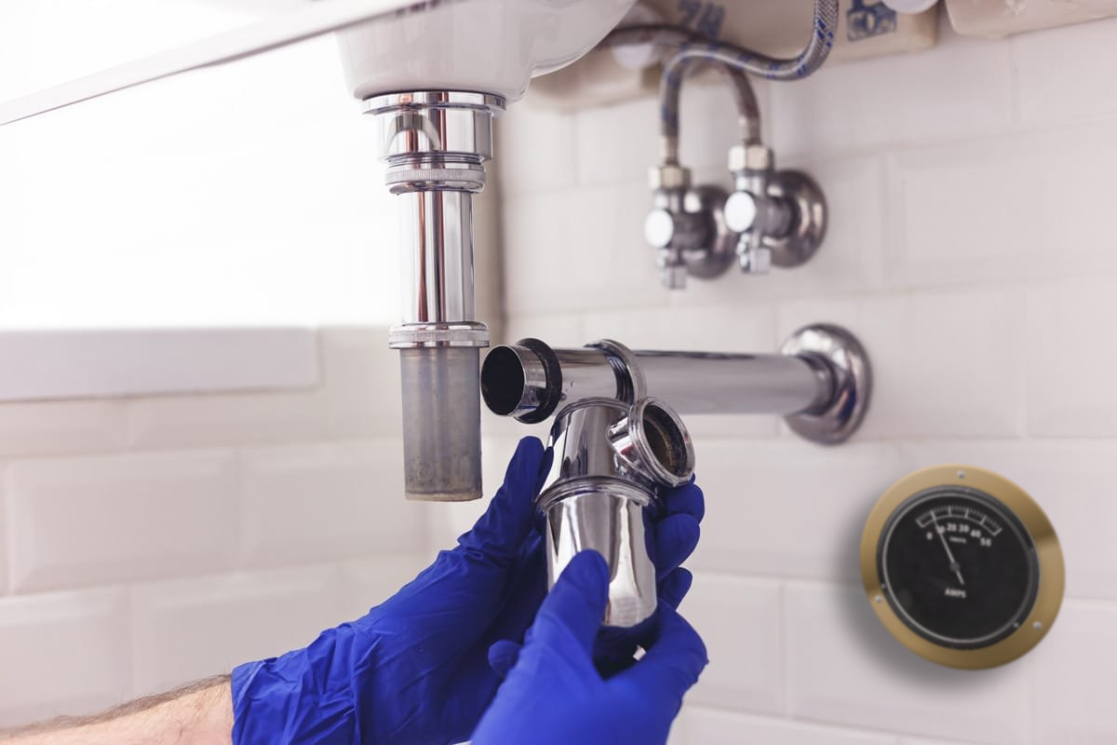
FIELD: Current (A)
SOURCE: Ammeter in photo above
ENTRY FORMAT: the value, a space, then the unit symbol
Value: 10 A
